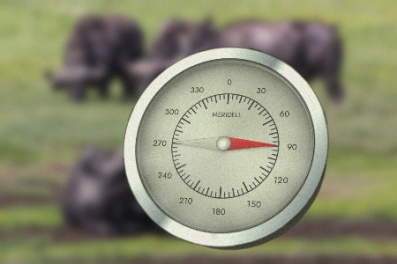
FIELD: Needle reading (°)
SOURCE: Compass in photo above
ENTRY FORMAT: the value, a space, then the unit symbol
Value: 90 °
